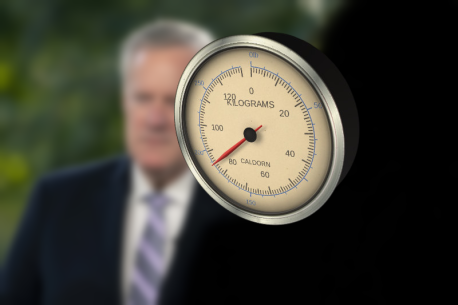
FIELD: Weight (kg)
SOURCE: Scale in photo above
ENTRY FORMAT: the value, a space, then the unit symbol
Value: 85 kg
